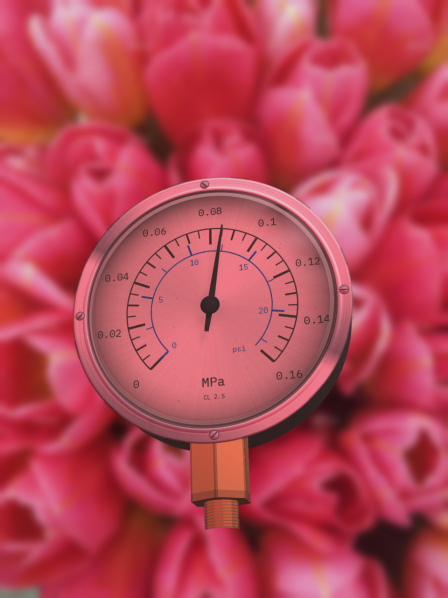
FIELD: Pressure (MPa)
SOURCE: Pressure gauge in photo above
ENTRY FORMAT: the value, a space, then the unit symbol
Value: 0.085 MPa
